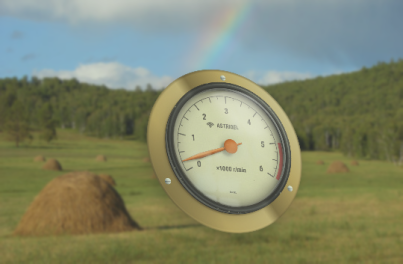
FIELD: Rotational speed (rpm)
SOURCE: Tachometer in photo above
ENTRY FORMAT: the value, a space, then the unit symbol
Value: 250 rpm
